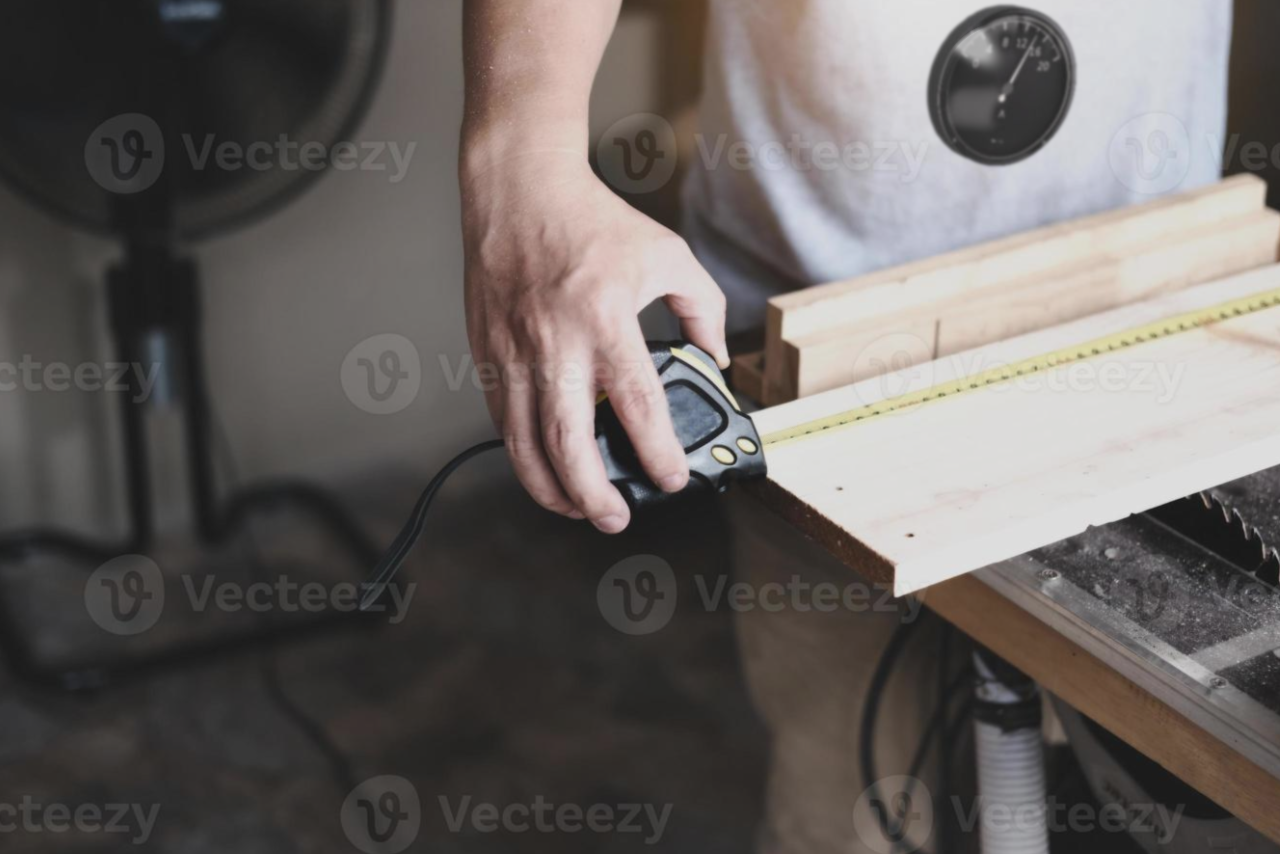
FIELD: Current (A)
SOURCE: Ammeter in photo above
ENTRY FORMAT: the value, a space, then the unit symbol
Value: 14 A
